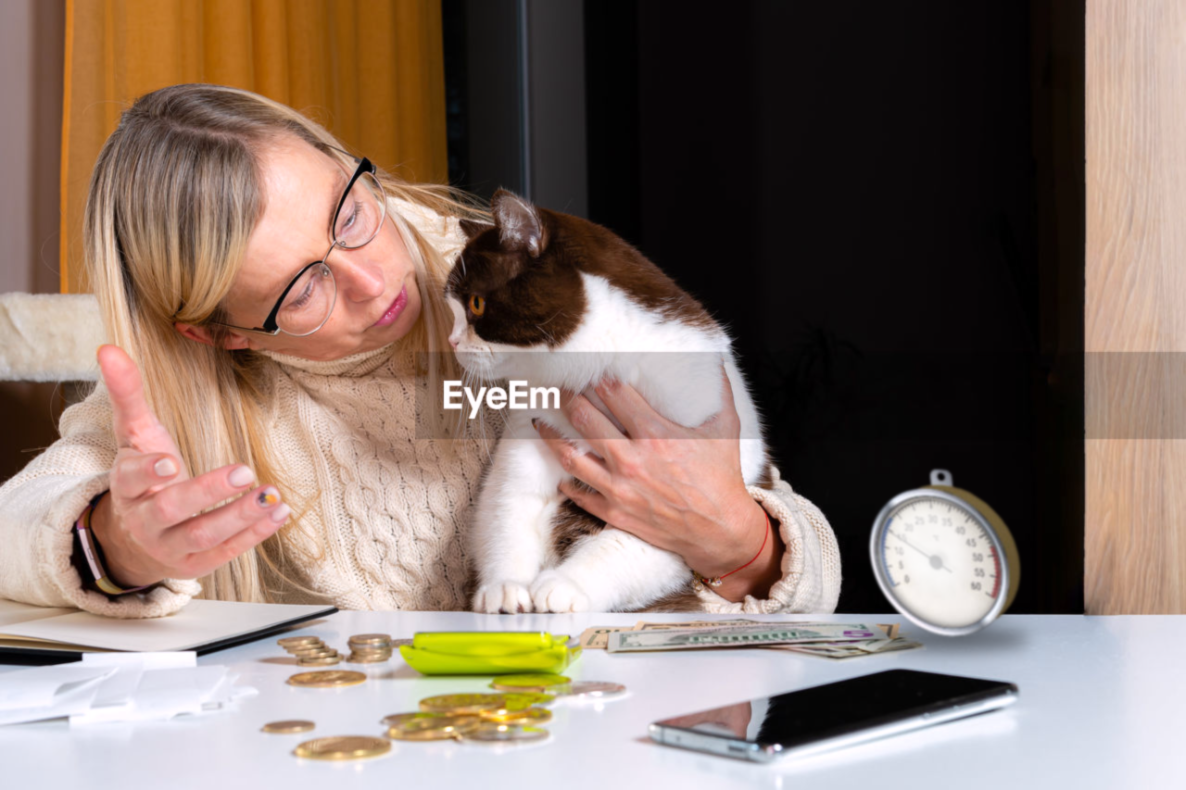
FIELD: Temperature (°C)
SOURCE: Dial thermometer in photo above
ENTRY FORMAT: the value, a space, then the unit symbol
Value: 15 °C
